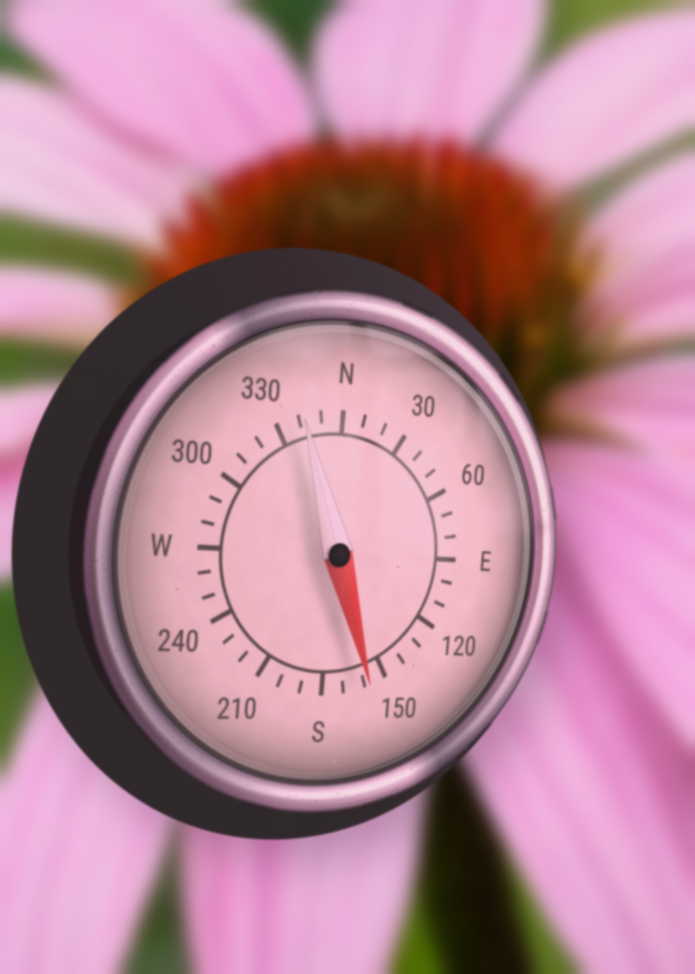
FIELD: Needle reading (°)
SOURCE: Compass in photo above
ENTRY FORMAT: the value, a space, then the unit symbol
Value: 160 °
